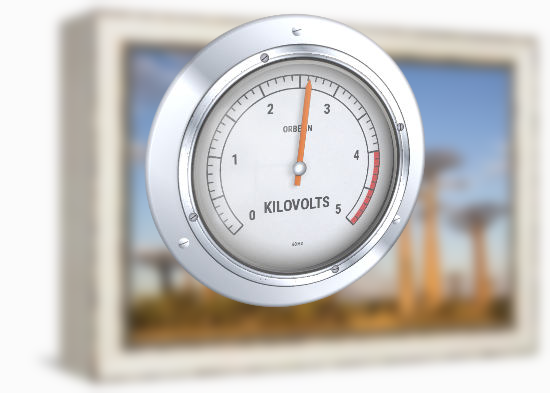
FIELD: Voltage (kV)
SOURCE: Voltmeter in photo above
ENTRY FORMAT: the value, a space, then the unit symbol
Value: 2.6 kV
